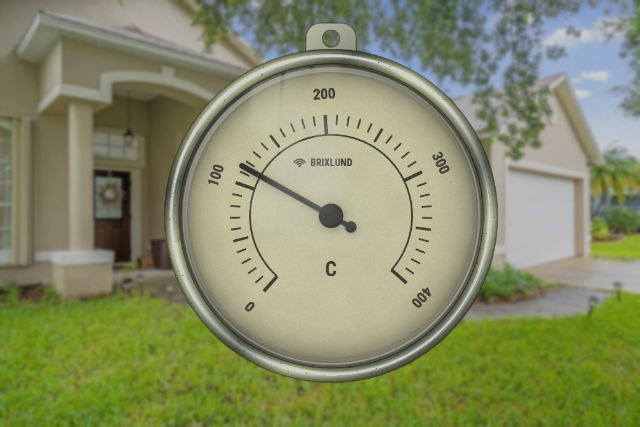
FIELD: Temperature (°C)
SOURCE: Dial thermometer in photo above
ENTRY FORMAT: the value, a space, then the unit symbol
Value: 115 °C
